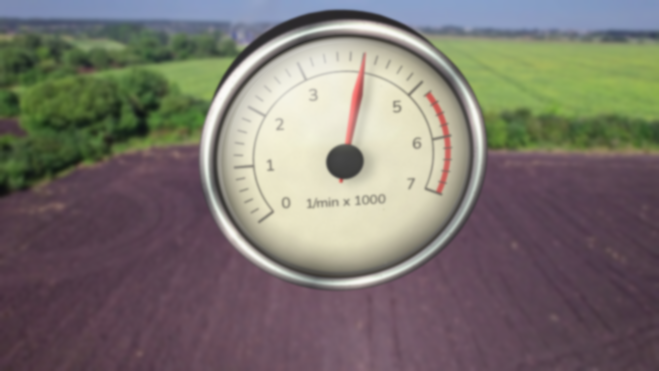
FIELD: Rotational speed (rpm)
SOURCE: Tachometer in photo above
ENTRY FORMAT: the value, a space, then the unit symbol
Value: 4000 rpm
